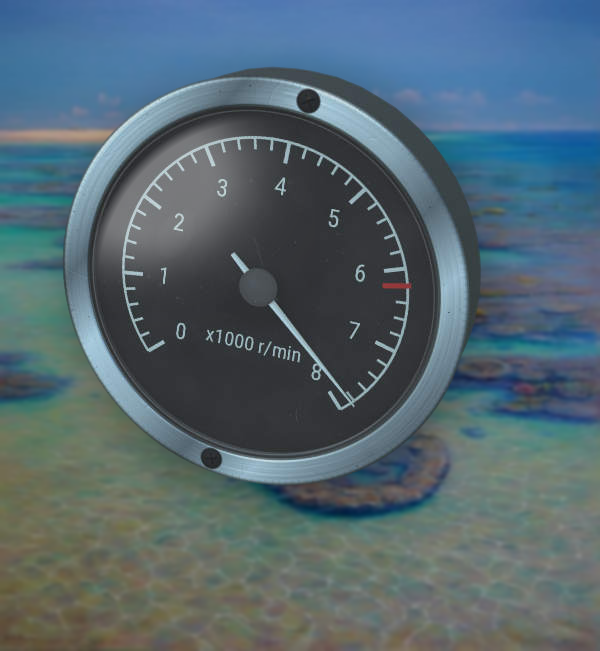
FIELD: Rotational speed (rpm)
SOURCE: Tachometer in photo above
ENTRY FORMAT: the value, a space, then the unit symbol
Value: 7800 rpm
